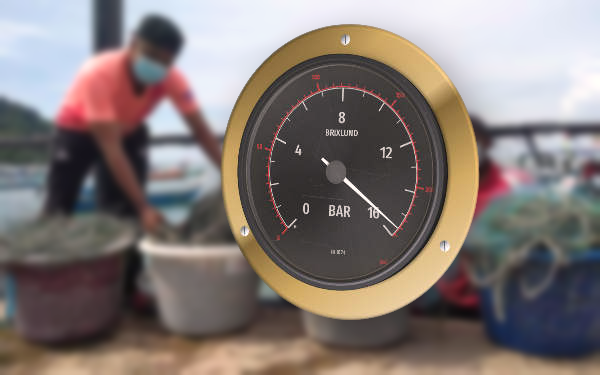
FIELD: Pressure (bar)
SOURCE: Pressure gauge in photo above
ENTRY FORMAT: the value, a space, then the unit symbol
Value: 15.5 bar
